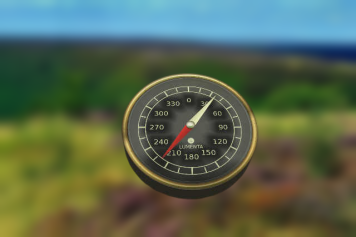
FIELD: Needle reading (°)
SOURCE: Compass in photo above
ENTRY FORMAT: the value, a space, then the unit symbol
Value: 217.5 °
